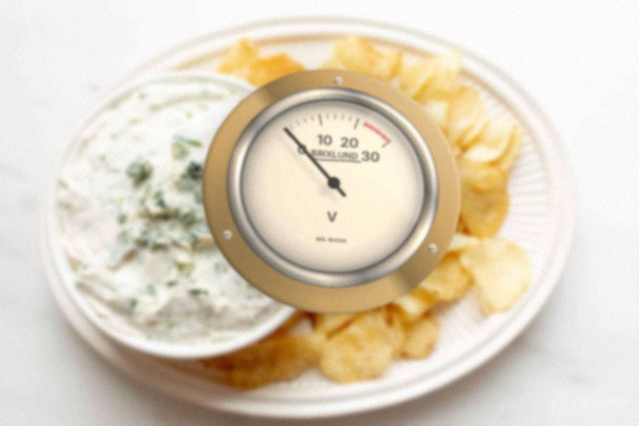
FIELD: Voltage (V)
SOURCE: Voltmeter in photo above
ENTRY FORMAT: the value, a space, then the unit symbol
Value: 0 V
